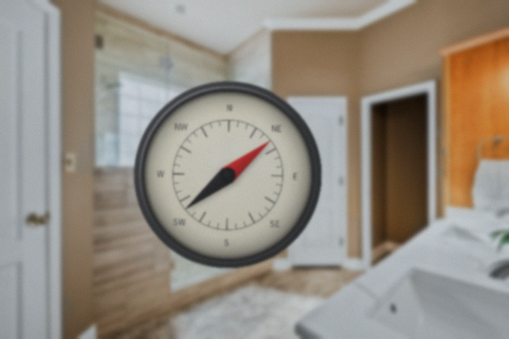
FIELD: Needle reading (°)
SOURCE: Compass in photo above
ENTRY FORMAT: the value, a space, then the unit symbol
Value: 50 °
